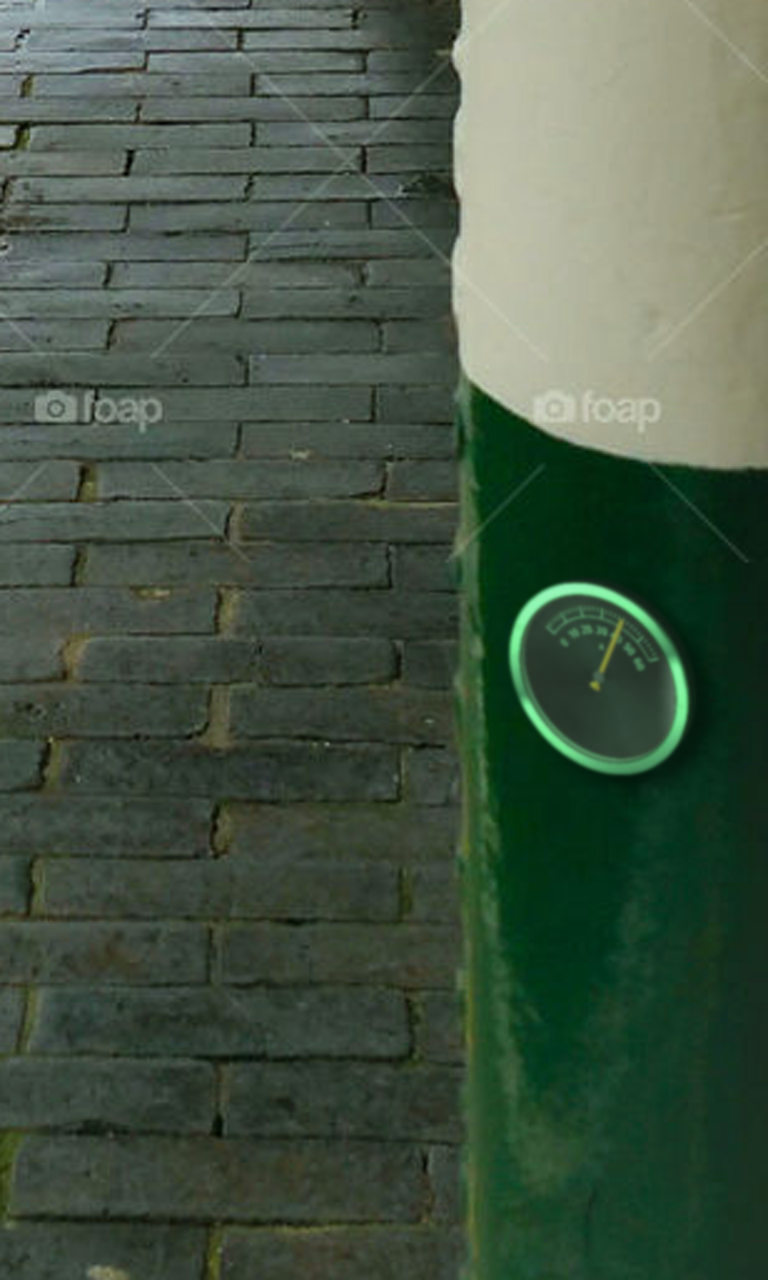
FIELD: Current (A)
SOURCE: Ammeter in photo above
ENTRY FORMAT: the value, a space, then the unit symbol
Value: 40 A
